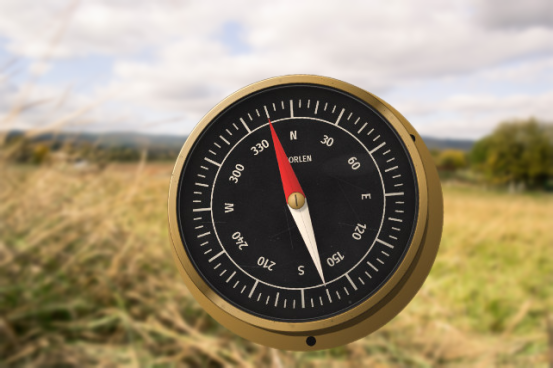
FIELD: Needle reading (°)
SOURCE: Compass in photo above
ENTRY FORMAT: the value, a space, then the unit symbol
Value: 345 °
